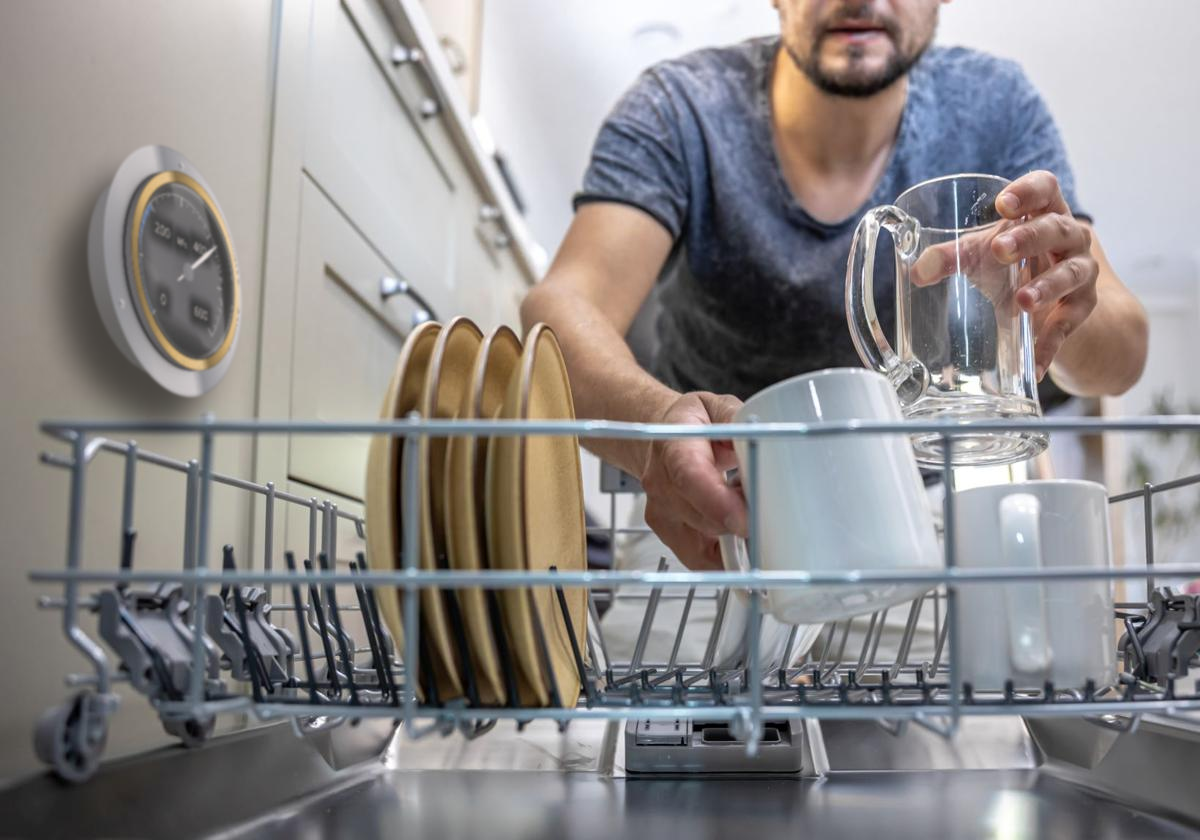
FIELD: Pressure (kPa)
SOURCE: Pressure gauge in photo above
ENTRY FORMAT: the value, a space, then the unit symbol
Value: 420 kPa
